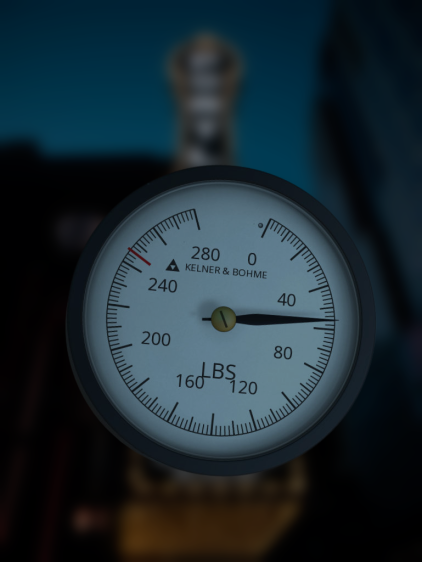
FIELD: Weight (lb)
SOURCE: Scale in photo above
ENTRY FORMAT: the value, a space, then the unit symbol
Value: 56 lb
